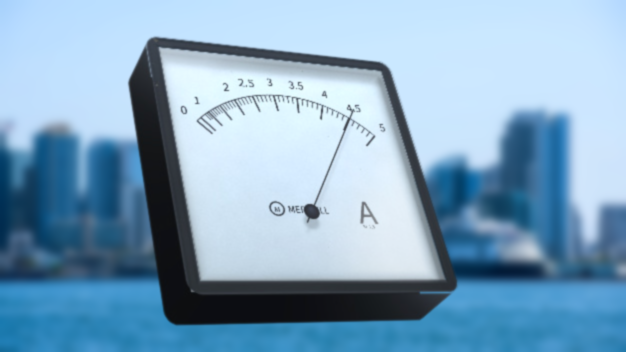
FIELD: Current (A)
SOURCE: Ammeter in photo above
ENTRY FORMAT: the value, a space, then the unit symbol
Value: 4.5 A
